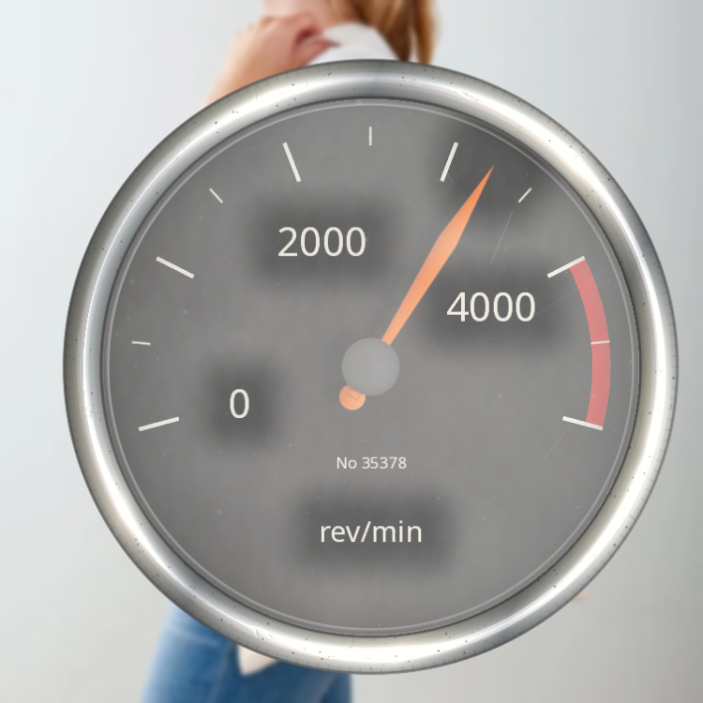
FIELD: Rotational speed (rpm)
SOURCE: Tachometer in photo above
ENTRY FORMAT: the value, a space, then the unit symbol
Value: 3250 rpm
